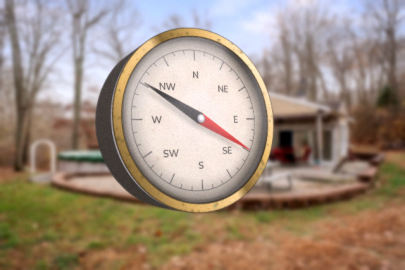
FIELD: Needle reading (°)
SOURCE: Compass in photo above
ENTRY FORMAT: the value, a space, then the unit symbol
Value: 120 °
